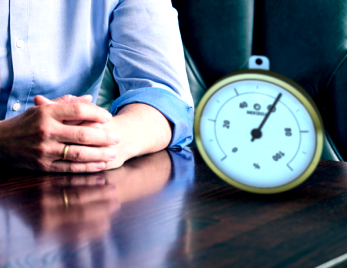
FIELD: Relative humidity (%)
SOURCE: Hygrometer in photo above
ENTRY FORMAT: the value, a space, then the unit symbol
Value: 60 %
